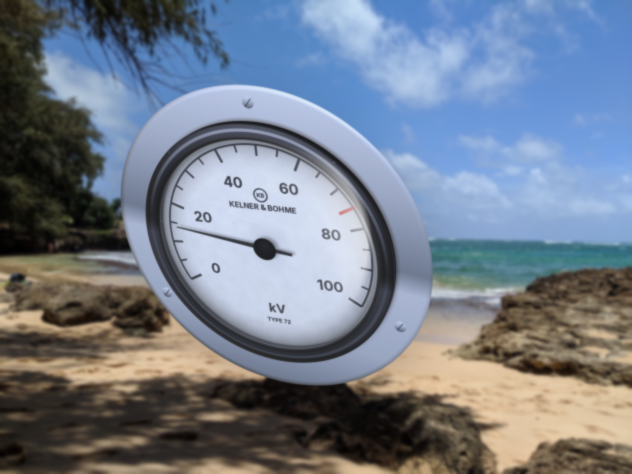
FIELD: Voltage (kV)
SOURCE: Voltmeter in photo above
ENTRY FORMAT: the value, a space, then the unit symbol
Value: 15 kV
